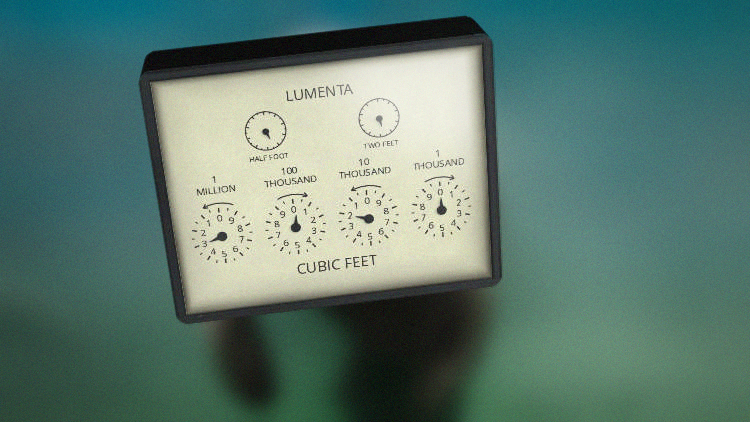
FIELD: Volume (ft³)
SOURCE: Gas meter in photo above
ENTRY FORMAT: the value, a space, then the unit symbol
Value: 302000 ft³
